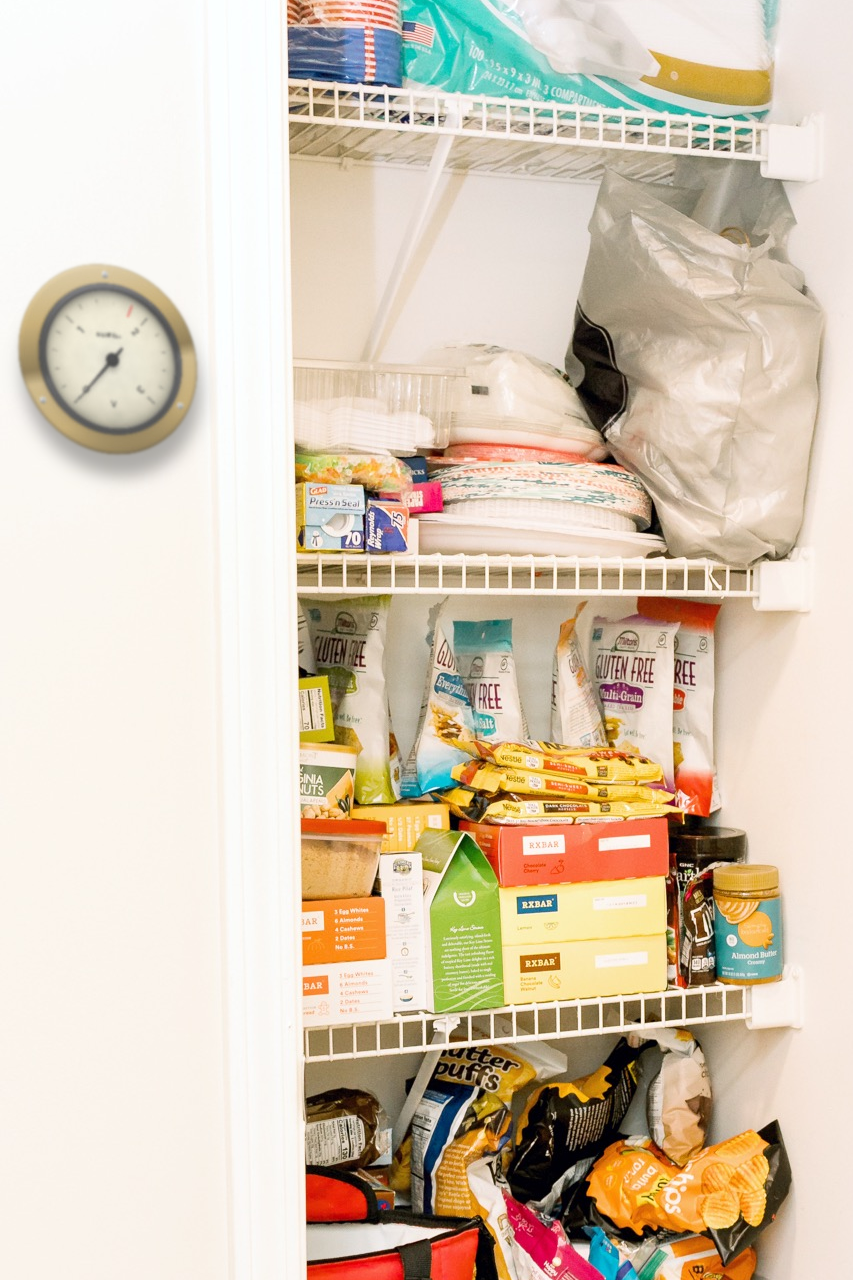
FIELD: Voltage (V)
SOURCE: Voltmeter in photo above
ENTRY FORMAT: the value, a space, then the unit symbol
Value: 0 V
